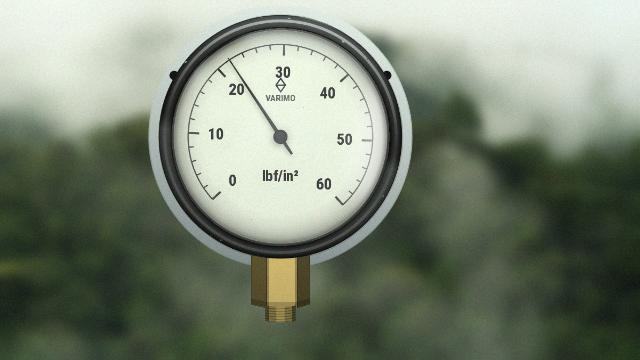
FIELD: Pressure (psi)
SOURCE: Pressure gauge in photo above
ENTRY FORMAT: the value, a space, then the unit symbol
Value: 22 psi
